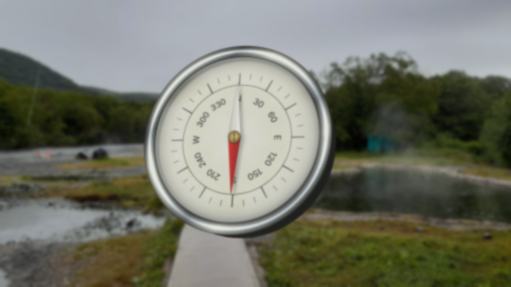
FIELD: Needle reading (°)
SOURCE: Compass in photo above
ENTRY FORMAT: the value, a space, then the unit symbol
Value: 180 °
